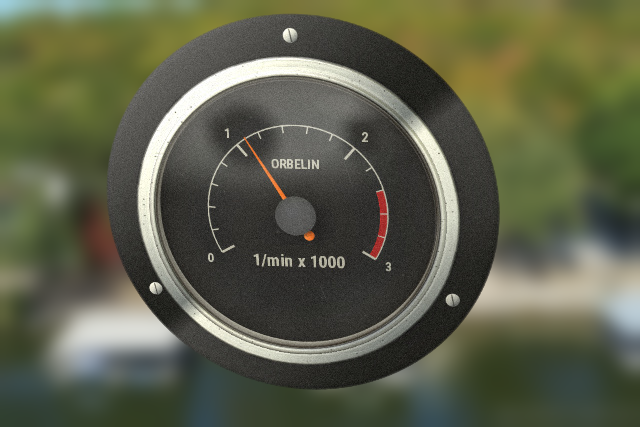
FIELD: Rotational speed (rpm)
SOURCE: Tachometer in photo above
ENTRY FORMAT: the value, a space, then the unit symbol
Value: 1100 rpm
